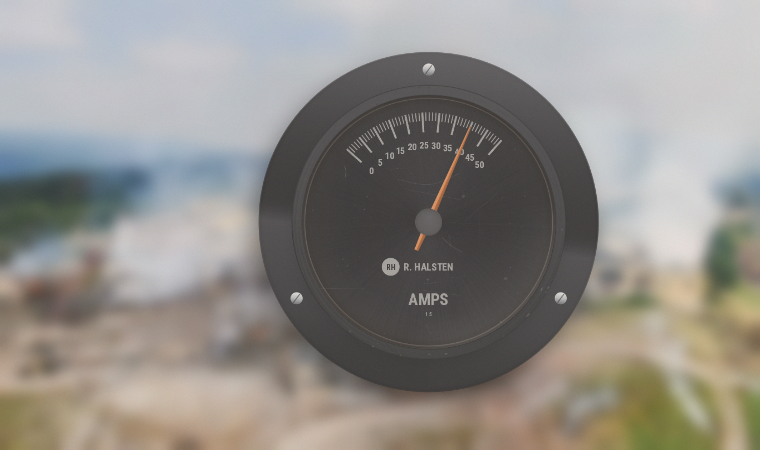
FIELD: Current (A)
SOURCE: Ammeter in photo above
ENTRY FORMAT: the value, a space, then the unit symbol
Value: 40 A
